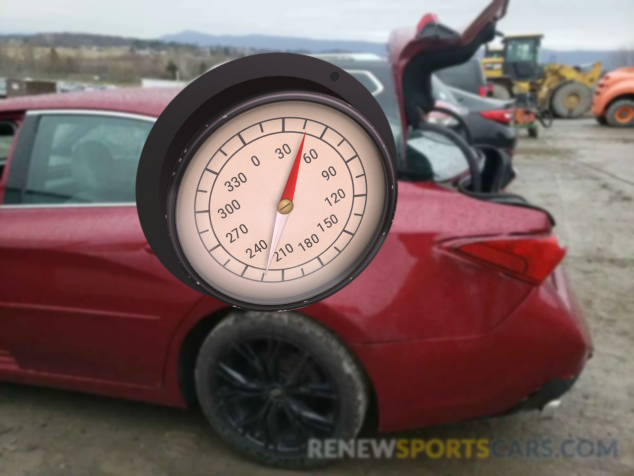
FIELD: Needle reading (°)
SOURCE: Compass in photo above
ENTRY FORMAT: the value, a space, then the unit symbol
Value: 45 °
